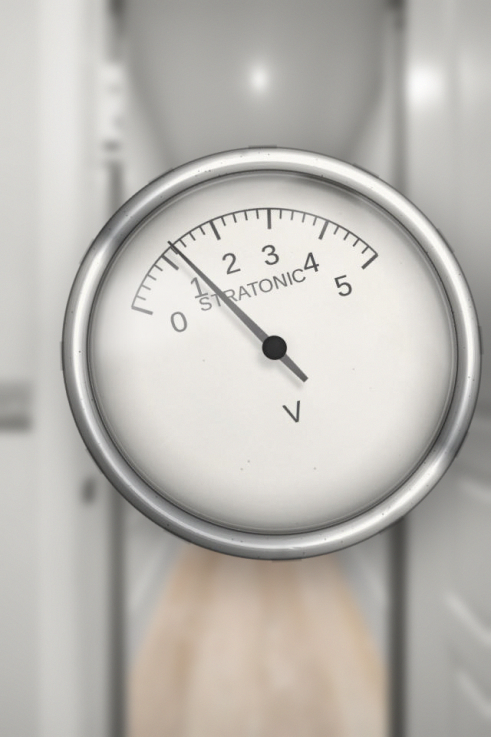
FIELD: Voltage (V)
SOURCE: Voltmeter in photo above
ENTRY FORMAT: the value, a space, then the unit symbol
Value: 1.2 V
